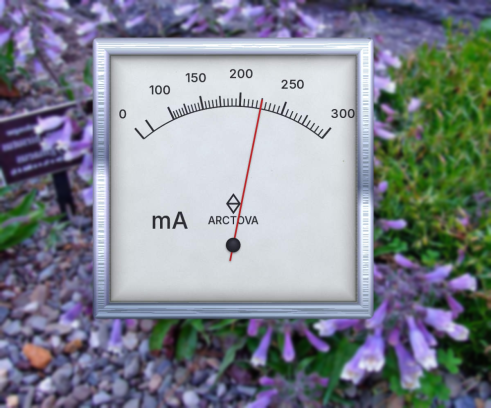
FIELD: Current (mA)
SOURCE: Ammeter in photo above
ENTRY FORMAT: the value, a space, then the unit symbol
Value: 225 mA
